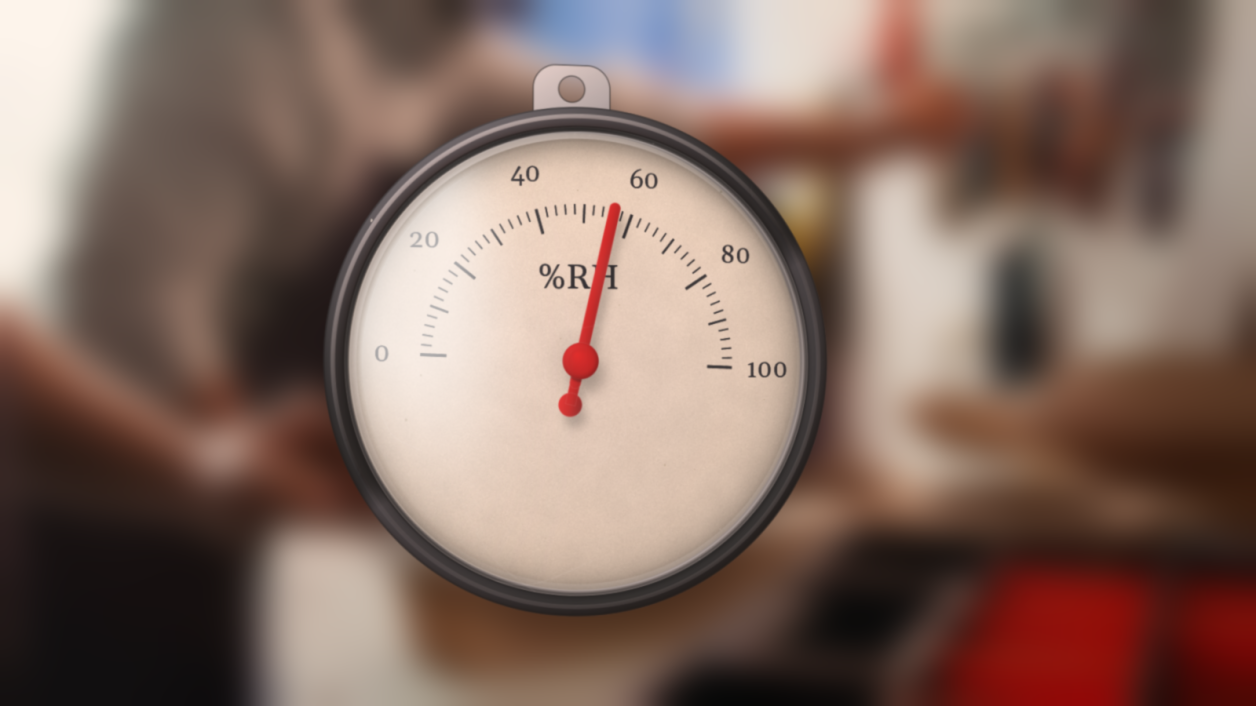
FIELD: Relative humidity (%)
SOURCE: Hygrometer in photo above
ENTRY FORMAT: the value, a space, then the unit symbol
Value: 56 %
